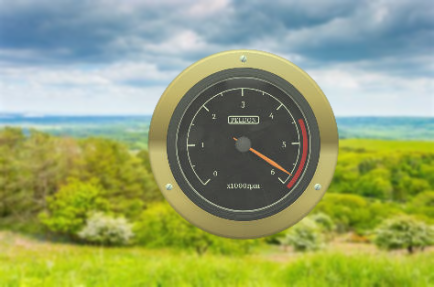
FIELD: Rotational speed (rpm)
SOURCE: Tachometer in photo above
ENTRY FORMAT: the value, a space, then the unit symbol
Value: 5750 rpm
